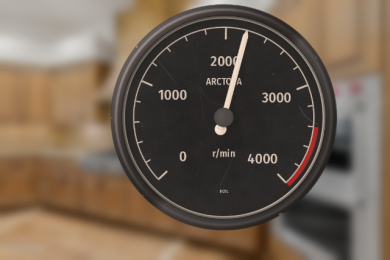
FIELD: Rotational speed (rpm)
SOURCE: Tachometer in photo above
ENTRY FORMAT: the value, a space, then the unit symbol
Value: 2200 rpm
